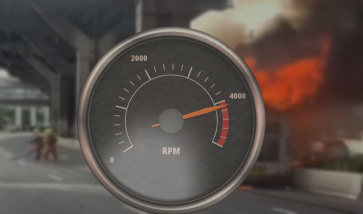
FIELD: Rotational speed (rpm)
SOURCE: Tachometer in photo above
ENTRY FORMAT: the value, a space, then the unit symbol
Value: 4100 rpm
